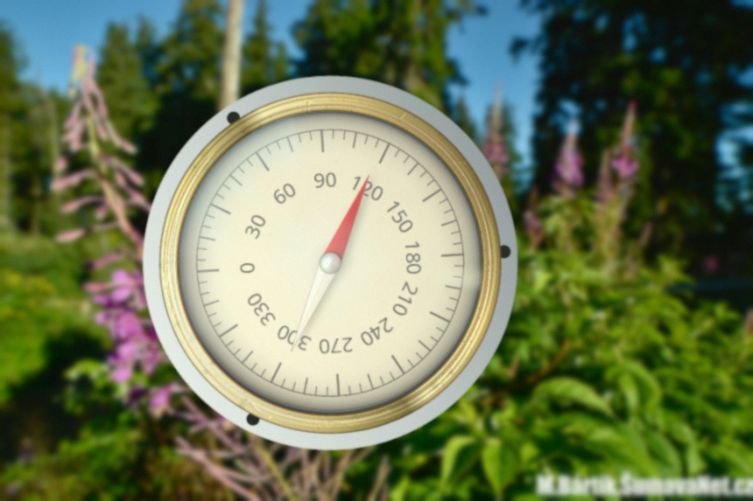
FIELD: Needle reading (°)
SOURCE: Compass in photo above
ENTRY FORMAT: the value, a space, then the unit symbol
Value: 117.5 °
